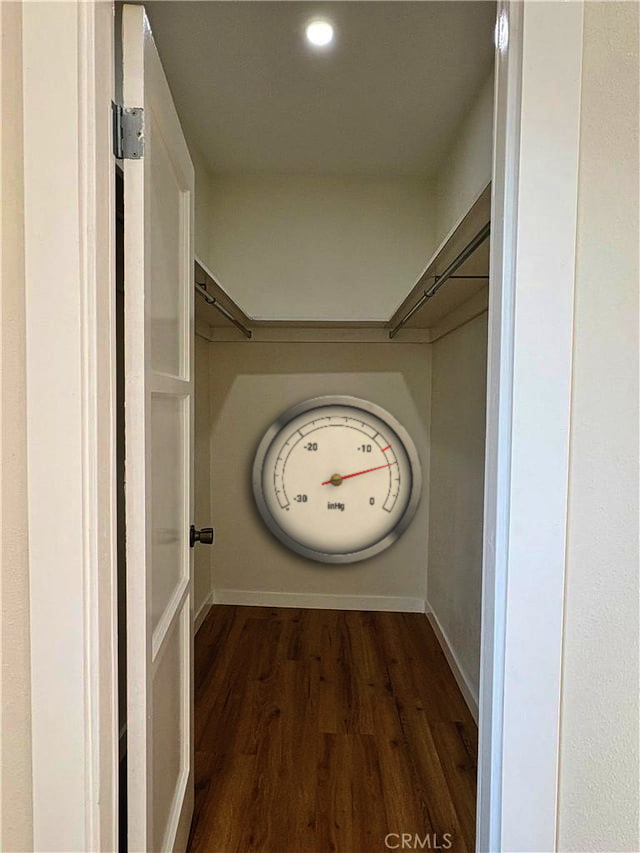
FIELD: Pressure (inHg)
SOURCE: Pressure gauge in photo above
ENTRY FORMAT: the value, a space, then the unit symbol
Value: -6 inHg
